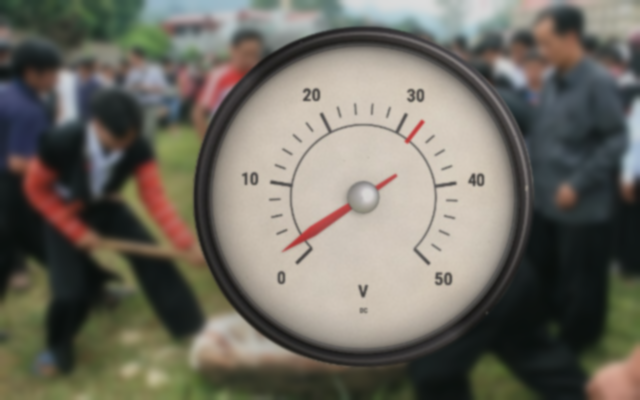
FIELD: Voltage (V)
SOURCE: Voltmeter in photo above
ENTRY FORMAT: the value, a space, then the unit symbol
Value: 2 V
